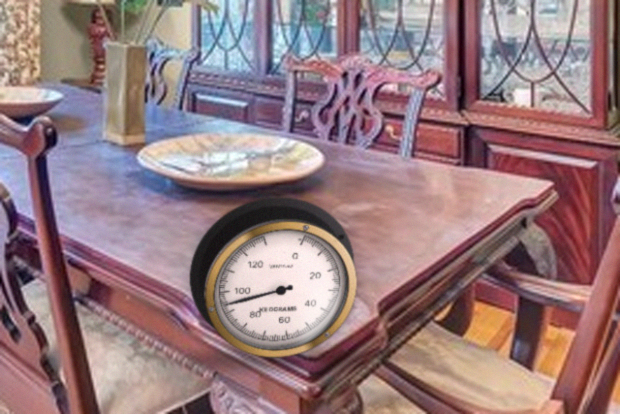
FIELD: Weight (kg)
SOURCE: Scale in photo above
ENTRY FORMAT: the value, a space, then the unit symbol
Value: 95 kg
